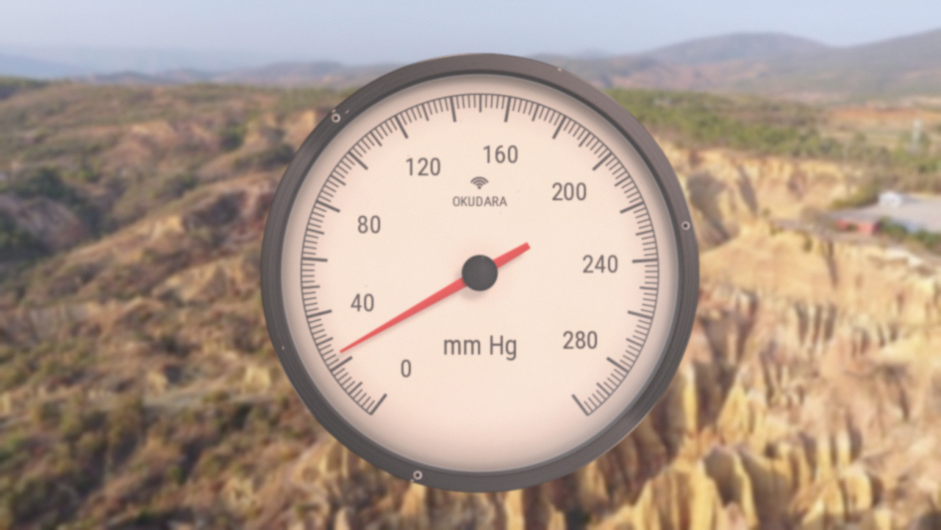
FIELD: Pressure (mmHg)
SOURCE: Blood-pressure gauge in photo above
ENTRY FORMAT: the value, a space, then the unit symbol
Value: 24 mmHg
